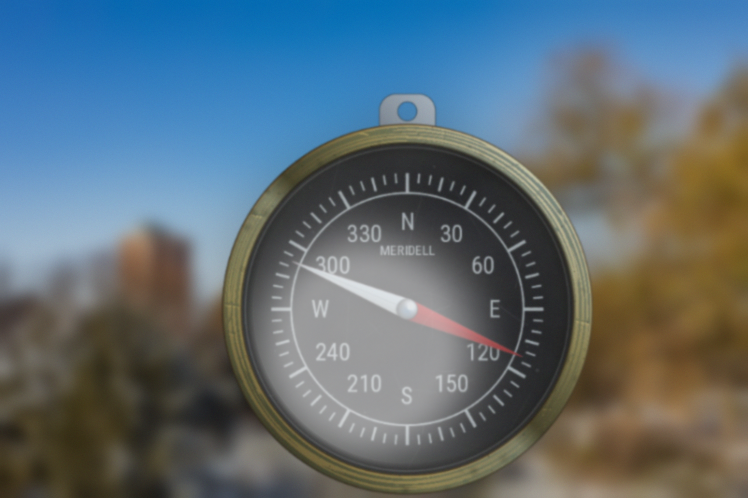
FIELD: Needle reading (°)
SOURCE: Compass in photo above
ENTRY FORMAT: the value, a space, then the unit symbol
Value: 112.5 °
